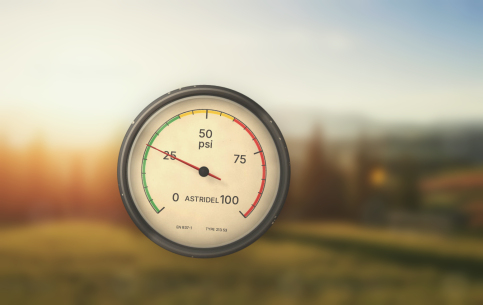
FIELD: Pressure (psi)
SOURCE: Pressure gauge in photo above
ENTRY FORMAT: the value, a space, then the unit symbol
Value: 25 psi
